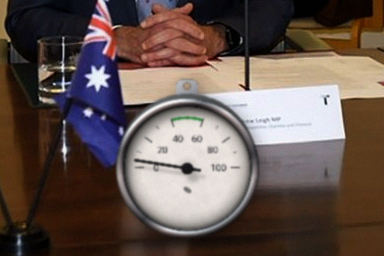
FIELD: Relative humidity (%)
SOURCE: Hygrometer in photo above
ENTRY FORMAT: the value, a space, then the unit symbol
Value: 5 %
